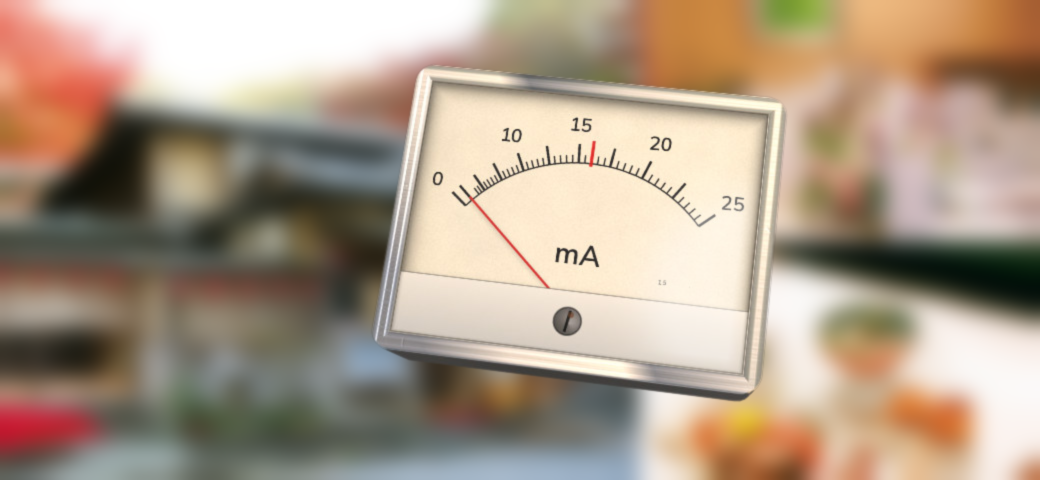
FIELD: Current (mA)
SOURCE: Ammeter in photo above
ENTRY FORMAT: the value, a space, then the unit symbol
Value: 2.5 mA
